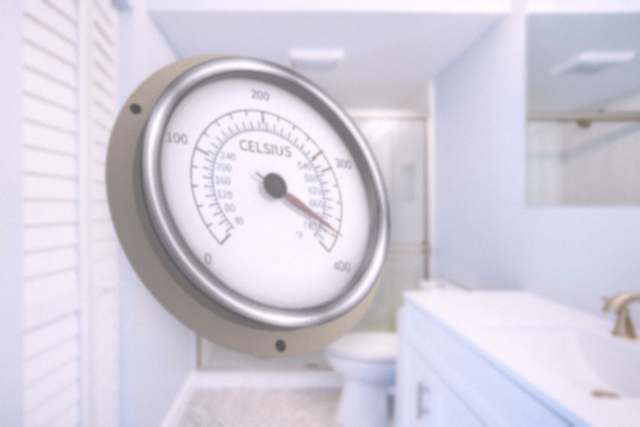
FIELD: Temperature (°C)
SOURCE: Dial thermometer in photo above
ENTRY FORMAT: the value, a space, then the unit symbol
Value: 380 °C
